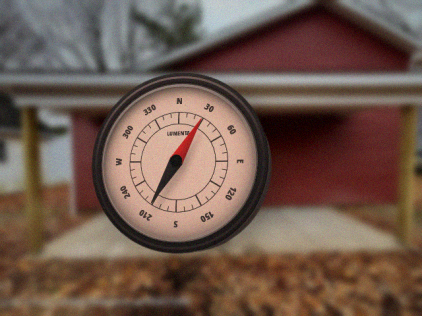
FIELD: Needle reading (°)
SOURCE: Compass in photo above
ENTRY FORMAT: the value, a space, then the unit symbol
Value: 30 °
